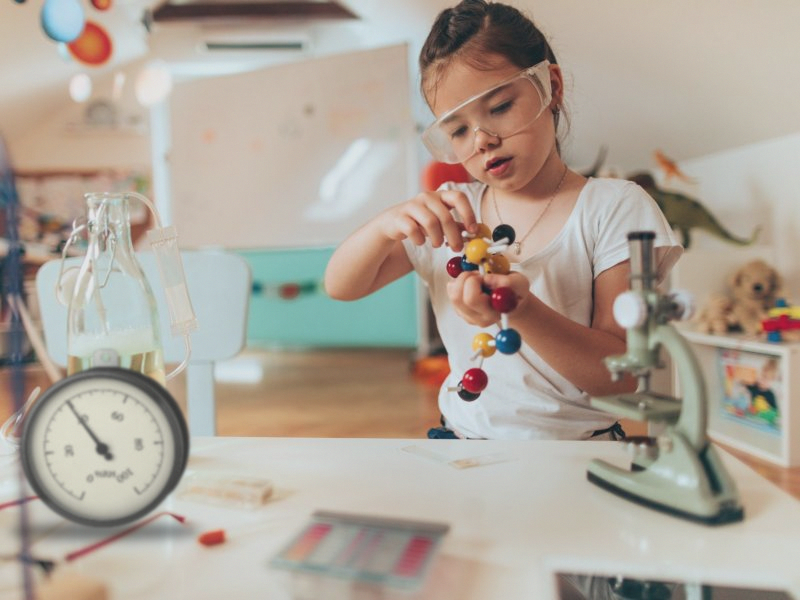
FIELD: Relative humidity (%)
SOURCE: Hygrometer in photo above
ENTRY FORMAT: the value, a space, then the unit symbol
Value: 40 %
